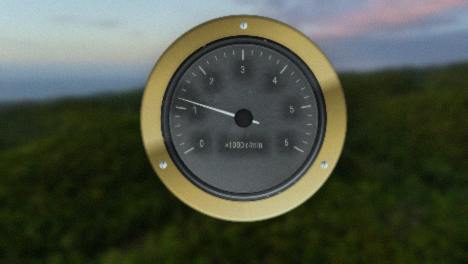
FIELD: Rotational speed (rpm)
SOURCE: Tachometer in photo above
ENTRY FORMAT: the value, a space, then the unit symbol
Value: 1200 rpm
